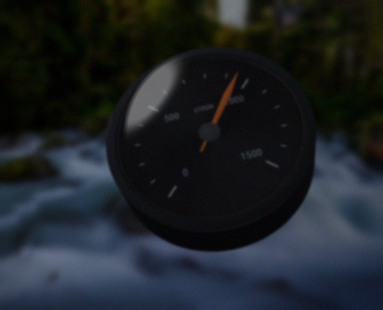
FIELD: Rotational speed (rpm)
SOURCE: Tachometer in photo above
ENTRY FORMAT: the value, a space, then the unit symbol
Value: 950 rpm
